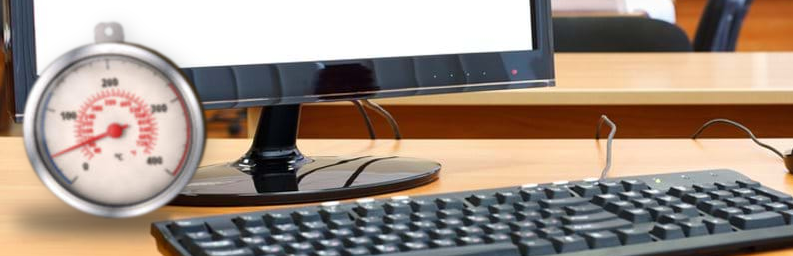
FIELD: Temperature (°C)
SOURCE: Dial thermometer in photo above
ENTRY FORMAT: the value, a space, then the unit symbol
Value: 40 °C
